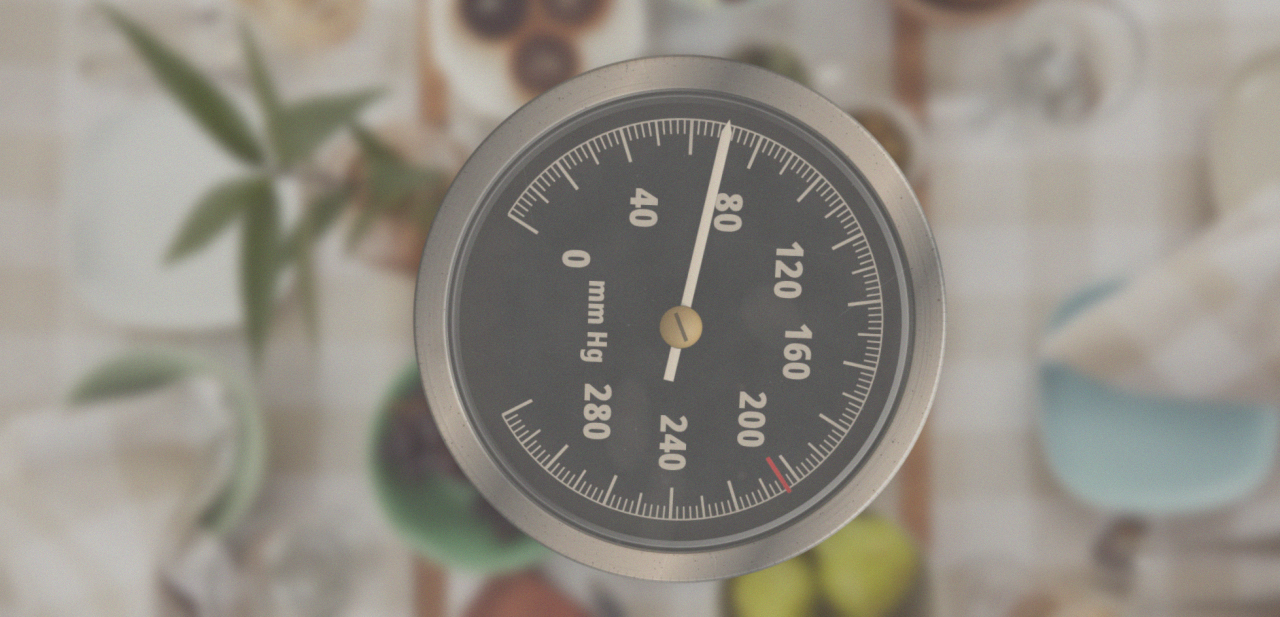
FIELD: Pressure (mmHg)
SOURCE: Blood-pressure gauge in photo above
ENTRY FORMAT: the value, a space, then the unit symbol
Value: 70 mmHg
